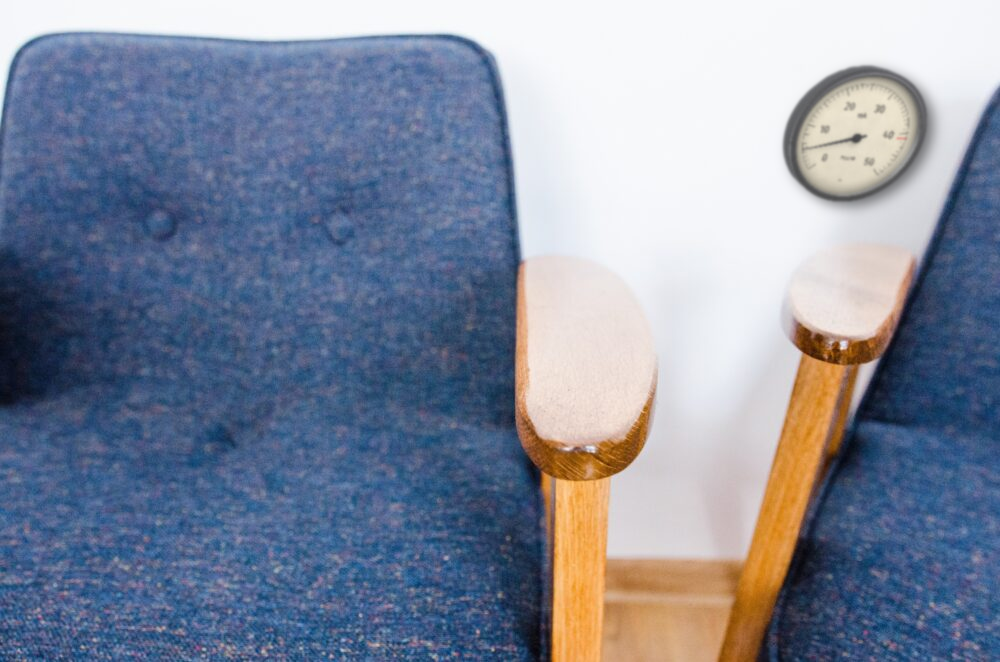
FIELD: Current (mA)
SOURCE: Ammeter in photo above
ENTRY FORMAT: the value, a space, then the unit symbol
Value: 5 mA
